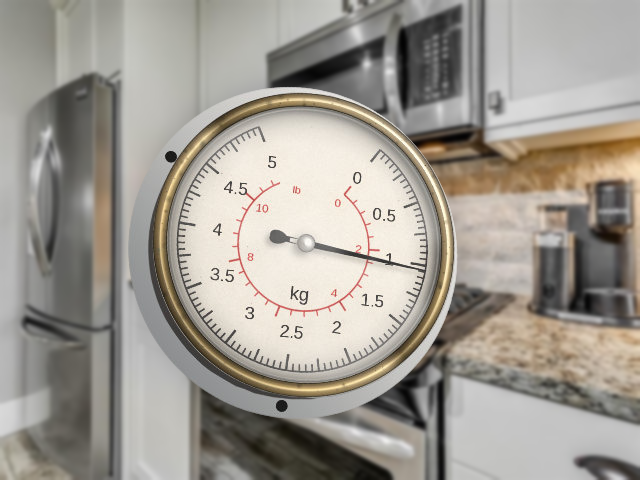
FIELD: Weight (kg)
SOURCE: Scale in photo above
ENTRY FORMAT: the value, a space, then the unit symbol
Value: 1.05 kg
